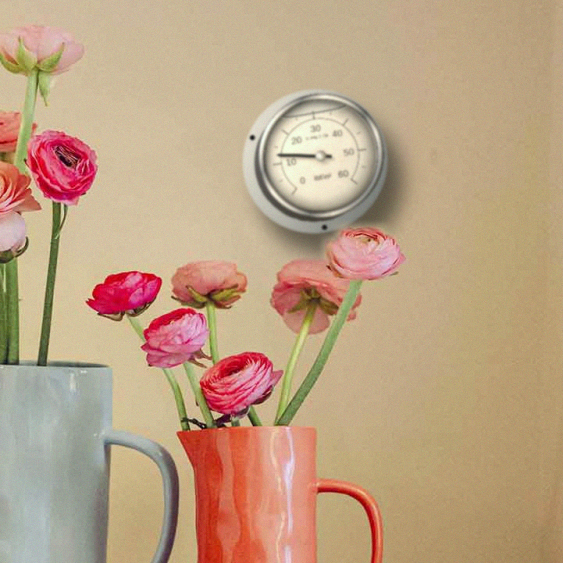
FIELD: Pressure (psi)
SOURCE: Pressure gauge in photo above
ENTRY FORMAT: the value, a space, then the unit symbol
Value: 12.5 psi
